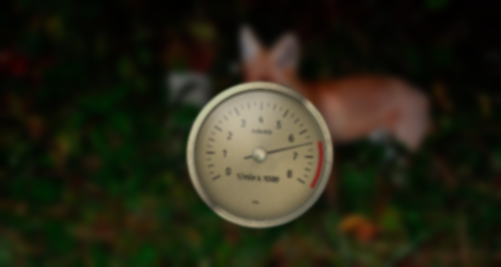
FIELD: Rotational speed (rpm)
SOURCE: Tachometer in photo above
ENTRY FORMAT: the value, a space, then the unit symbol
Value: 6500 rpm
